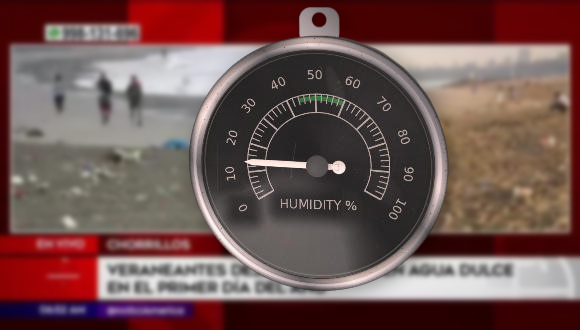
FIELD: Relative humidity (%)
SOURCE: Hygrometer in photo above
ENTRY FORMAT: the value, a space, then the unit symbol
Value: 14 %
